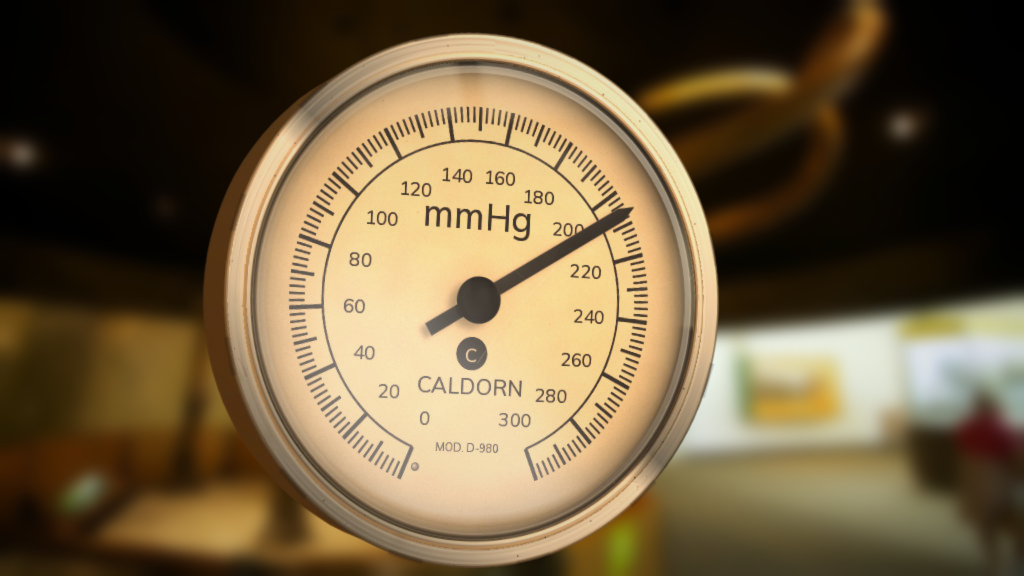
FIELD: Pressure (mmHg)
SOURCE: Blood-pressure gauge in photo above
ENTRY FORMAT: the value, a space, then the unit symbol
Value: 206 mmHg
